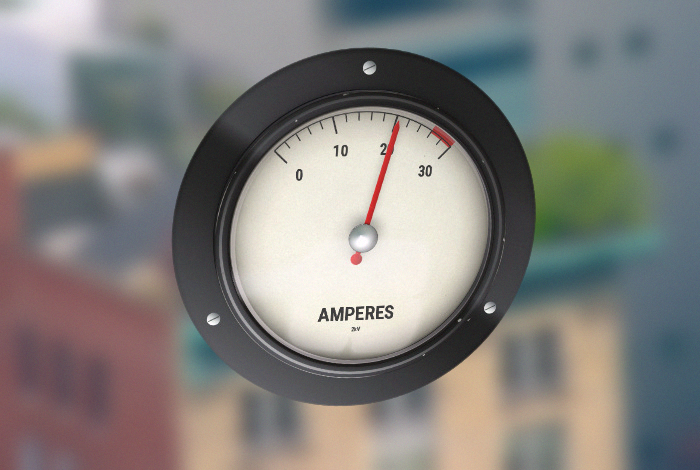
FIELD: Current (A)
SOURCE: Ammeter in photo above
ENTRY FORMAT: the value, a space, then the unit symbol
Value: 20 A
